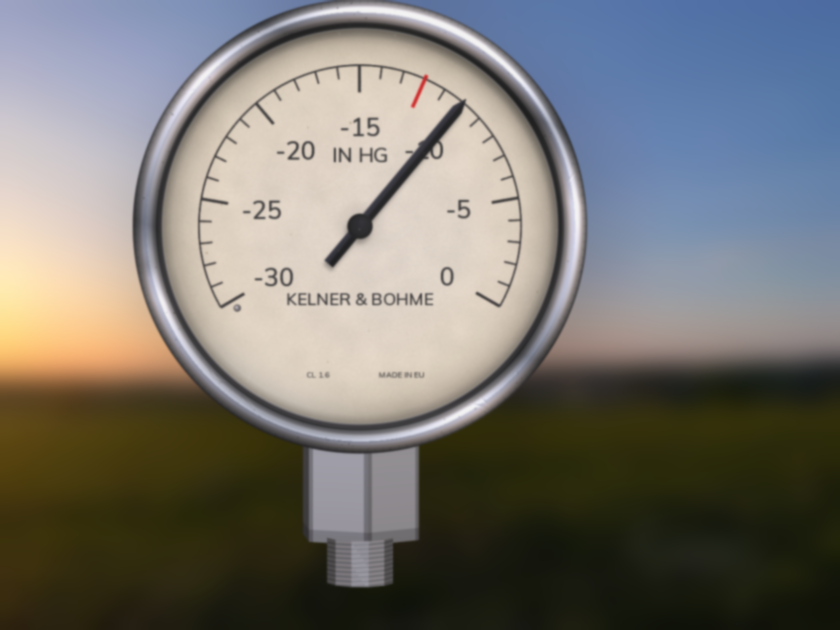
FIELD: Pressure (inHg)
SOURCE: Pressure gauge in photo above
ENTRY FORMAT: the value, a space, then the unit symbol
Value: -10 inHg
